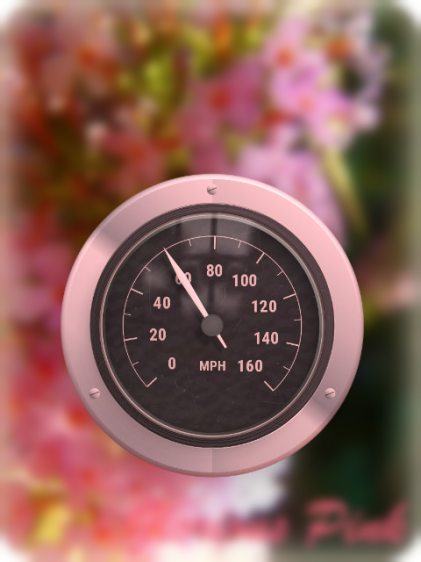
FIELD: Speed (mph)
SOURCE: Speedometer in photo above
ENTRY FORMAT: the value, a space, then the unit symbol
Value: 60 mph
